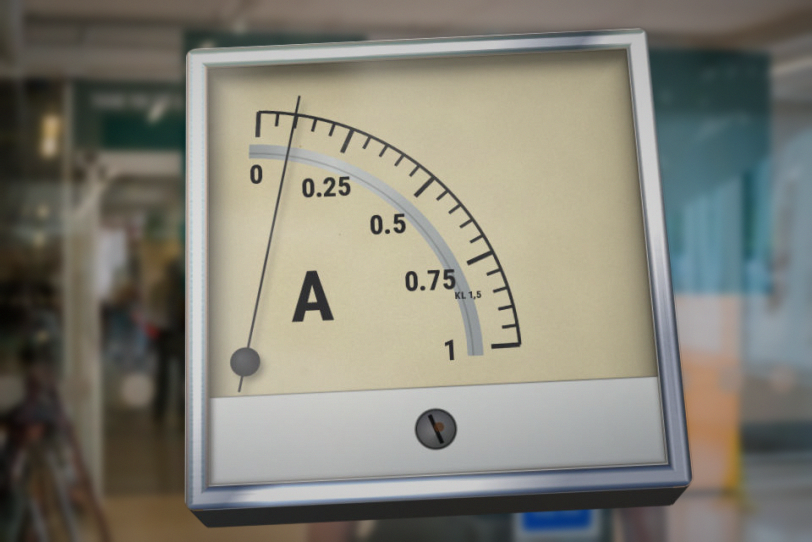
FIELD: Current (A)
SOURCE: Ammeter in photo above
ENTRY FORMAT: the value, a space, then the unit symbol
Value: 0.1 A
